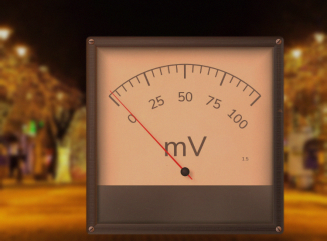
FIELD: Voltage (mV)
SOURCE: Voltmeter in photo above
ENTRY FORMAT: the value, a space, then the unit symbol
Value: 2.5 mV
